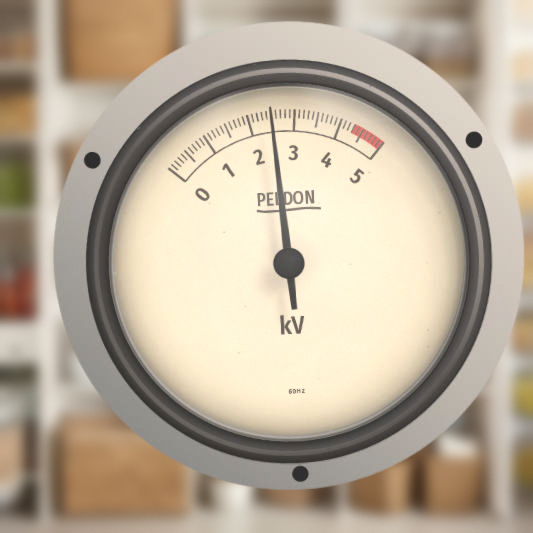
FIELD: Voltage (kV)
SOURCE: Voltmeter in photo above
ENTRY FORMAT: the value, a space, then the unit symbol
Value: 2.5 kV
